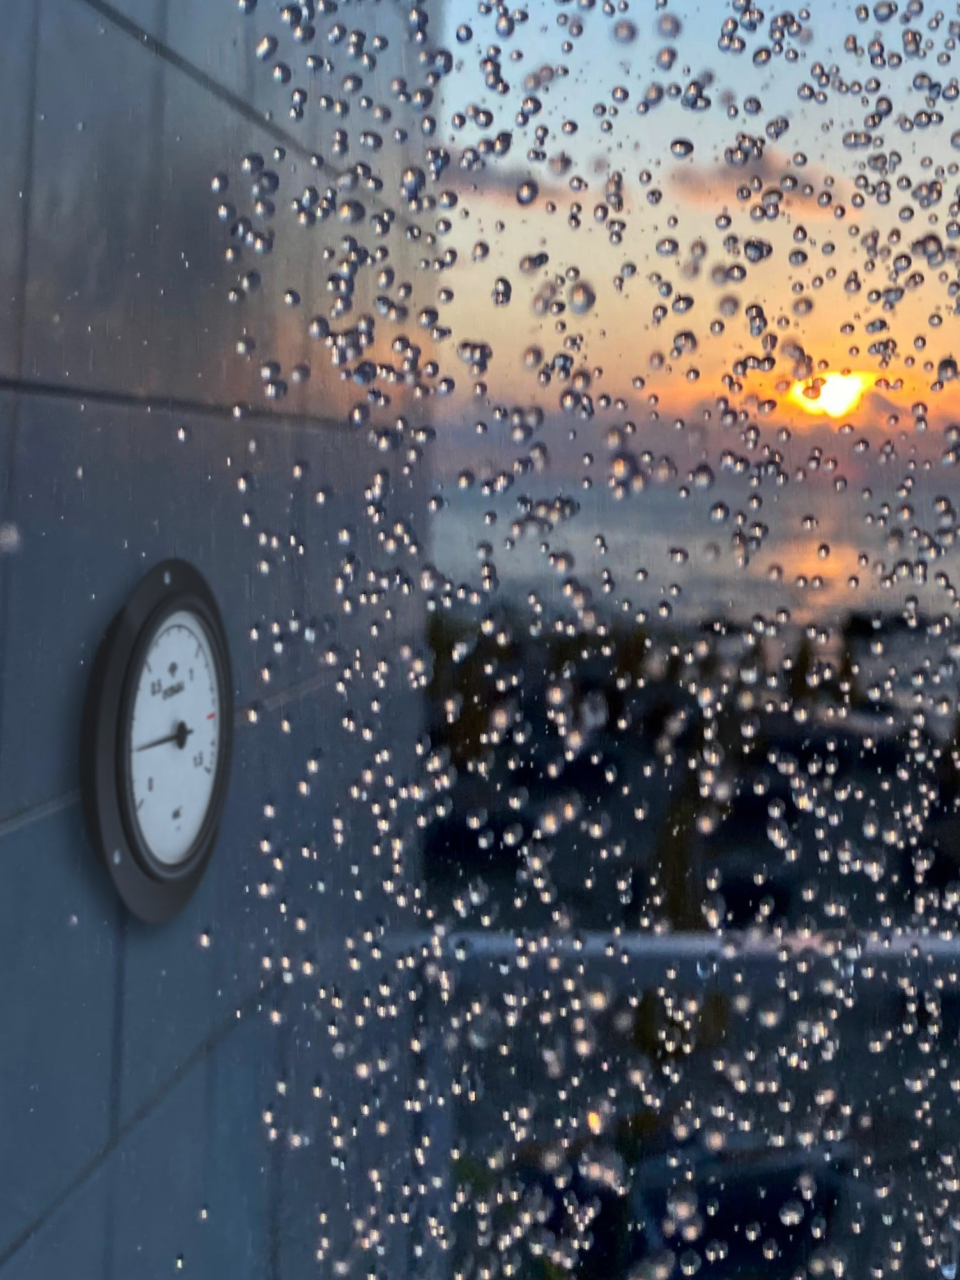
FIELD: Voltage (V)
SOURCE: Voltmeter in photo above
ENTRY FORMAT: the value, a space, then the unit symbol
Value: 0.2 V
